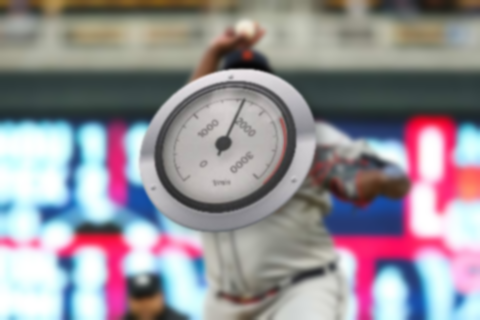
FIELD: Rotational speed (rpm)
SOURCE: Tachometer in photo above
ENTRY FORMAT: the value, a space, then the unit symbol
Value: 1700 rpm
